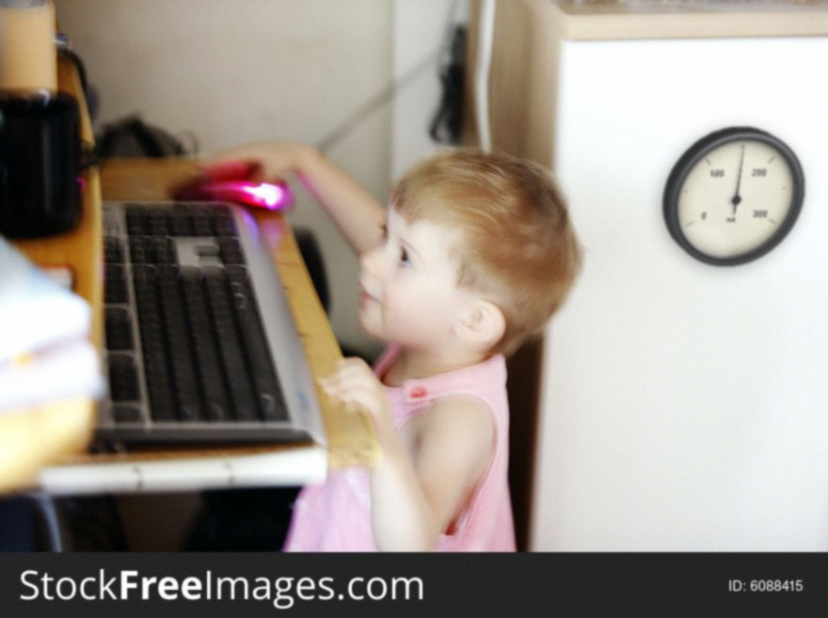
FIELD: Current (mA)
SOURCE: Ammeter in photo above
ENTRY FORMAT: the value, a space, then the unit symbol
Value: 150 mA
